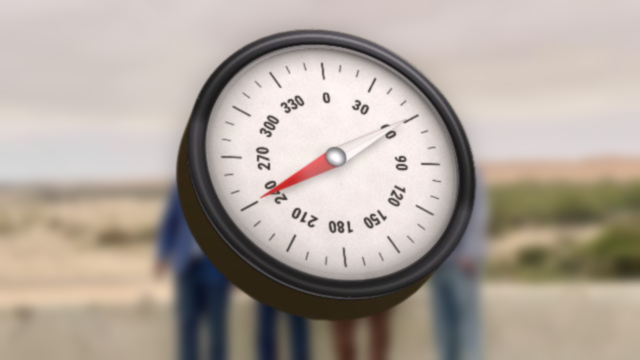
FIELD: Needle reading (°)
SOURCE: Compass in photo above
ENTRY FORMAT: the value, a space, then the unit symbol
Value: 240 °
